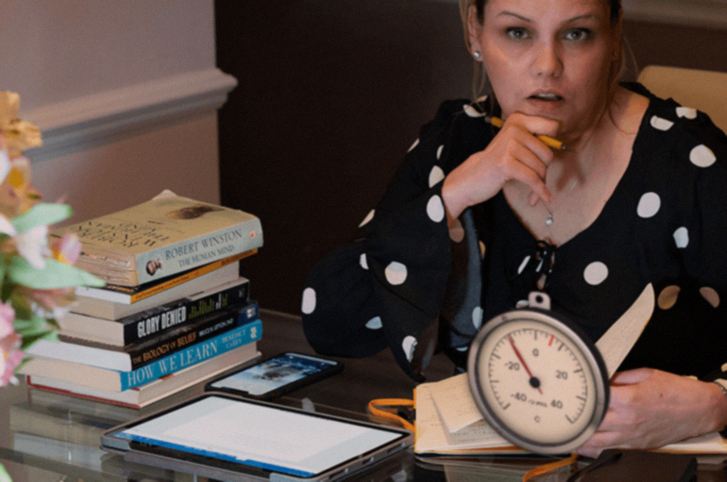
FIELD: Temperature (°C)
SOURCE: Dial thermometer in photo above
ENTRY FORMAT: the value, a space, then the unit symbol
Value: -10 °C
